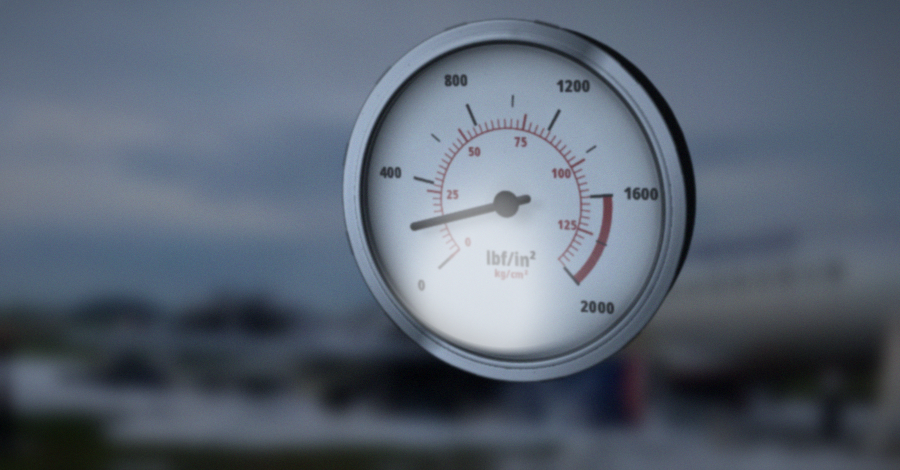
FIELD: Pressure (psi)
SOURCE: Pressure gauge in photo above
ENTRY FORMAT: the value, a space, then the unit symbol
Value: 200 psi
